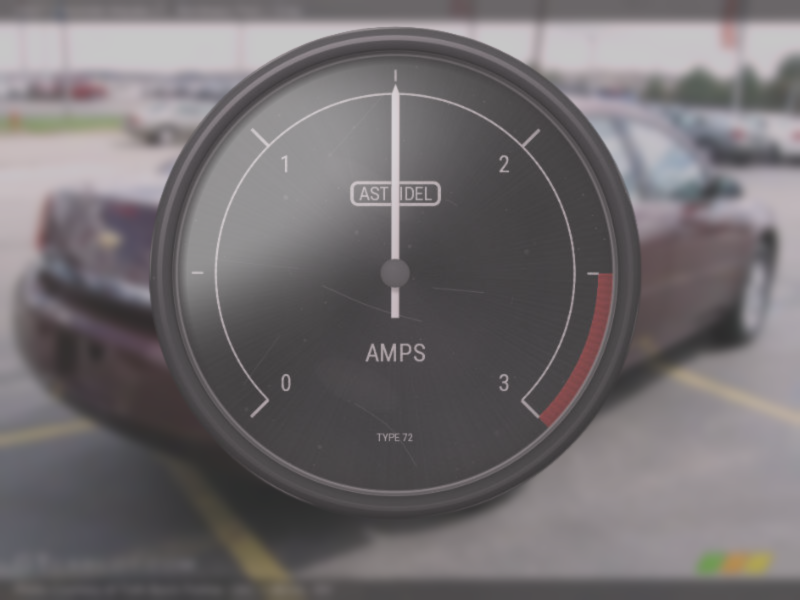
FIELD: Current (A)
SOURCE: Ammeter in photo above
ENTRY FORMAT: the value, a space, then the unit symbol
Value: 1.5 A
